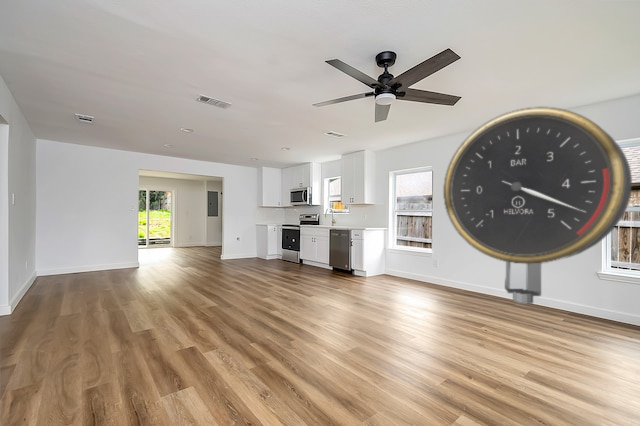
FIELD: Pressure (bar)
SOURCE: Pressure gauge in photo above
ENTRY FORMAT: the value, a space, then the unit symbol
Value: 4.6 bar
